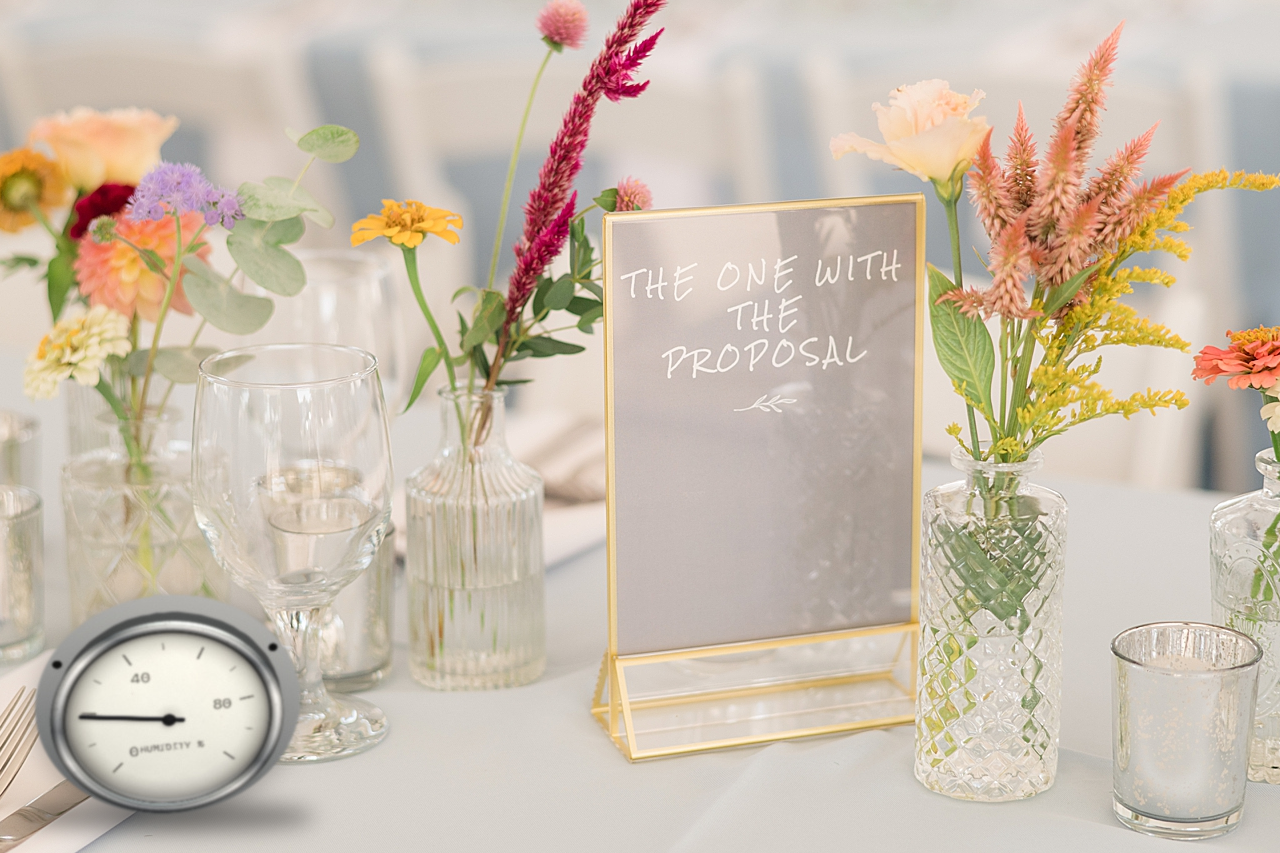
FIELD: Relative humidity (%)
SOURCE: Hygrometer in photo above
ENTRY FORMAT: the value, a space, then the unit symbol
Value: 20 %
